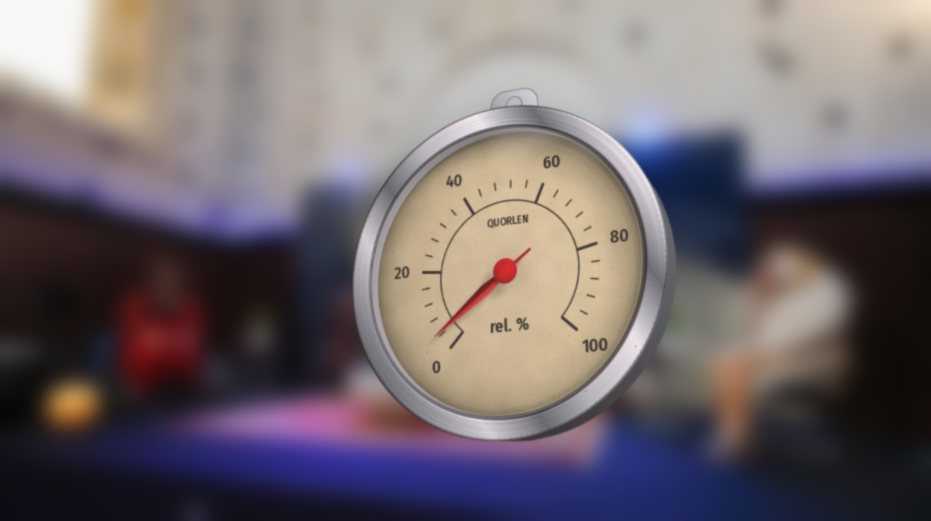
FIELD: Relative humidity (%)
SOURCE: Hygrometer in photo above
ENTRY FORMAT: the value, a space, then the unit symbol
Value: 4 %
